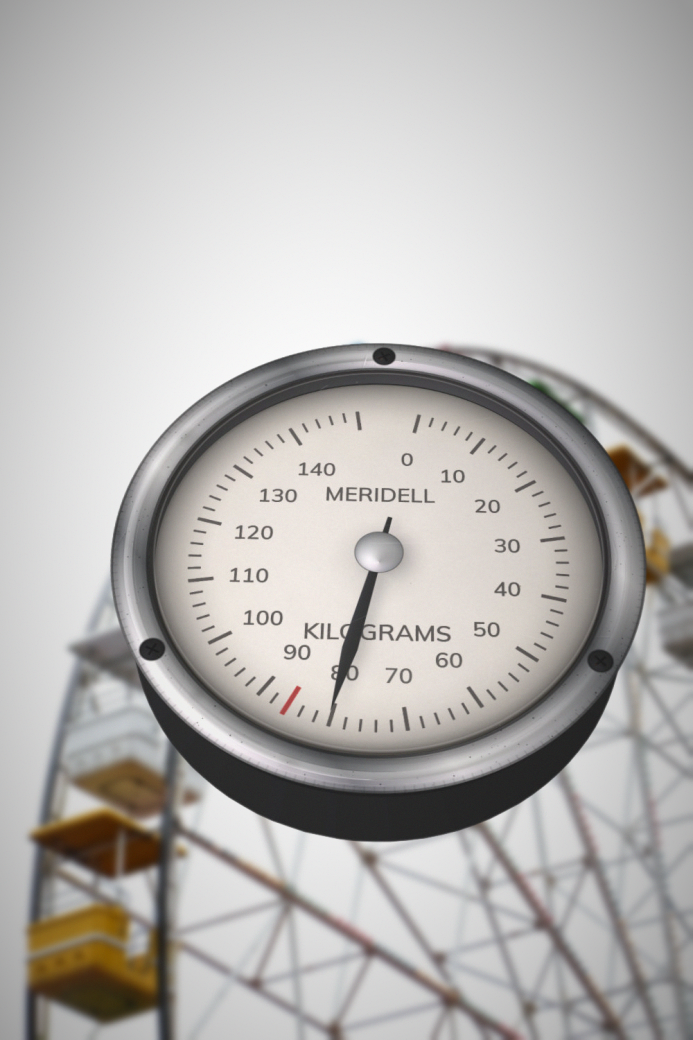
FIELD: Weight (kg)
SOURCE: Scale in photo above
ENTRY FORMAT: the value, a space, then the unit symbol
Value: 80 kg
